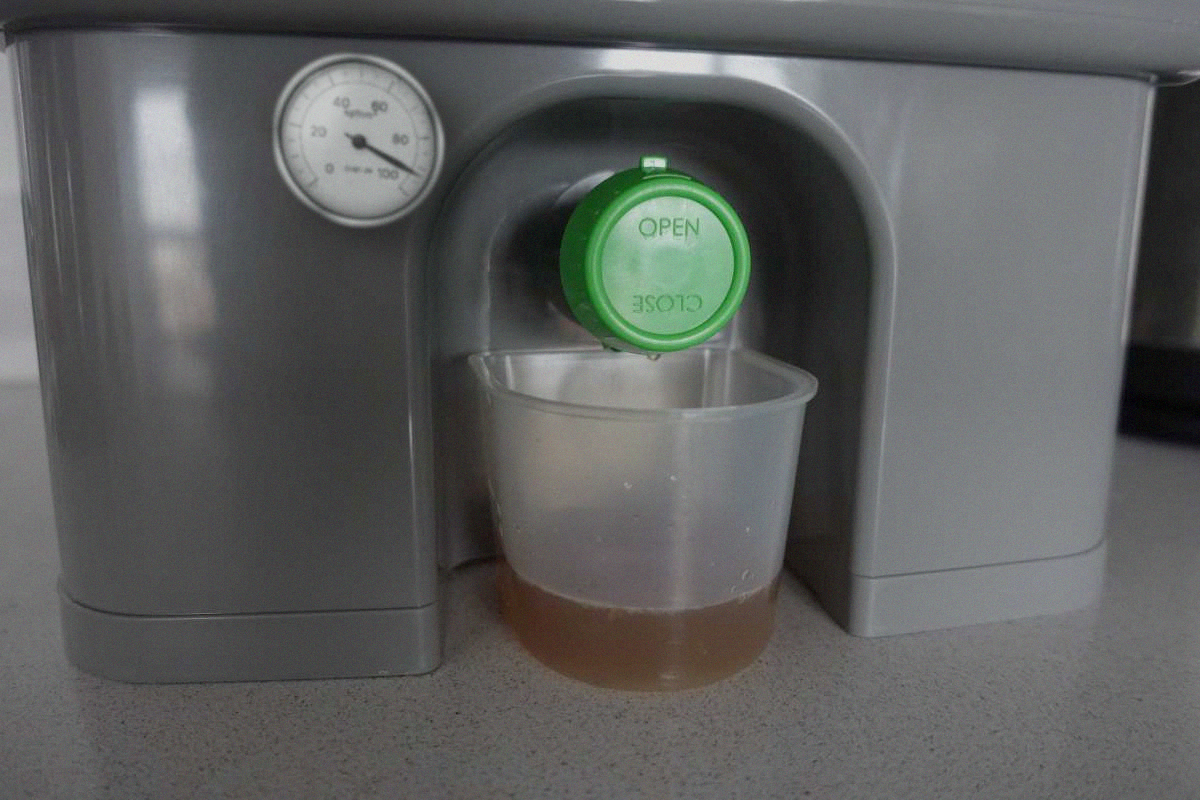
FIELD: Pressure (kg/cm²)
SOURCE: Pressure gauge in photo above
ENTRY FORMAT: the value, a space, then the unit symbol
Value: 92.5 kg/cm²
